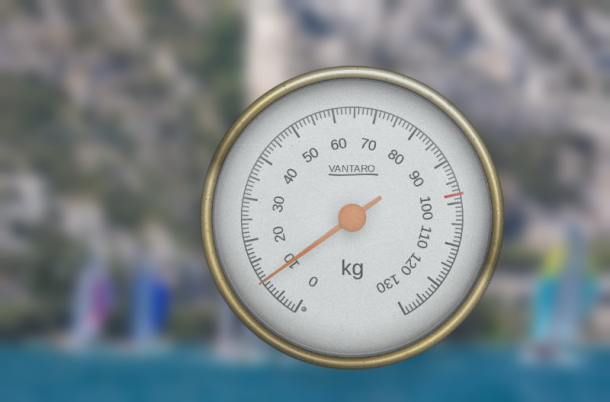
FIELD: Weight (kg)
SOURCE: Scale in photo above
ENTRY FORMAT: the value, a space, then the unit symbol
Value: 10 kg
